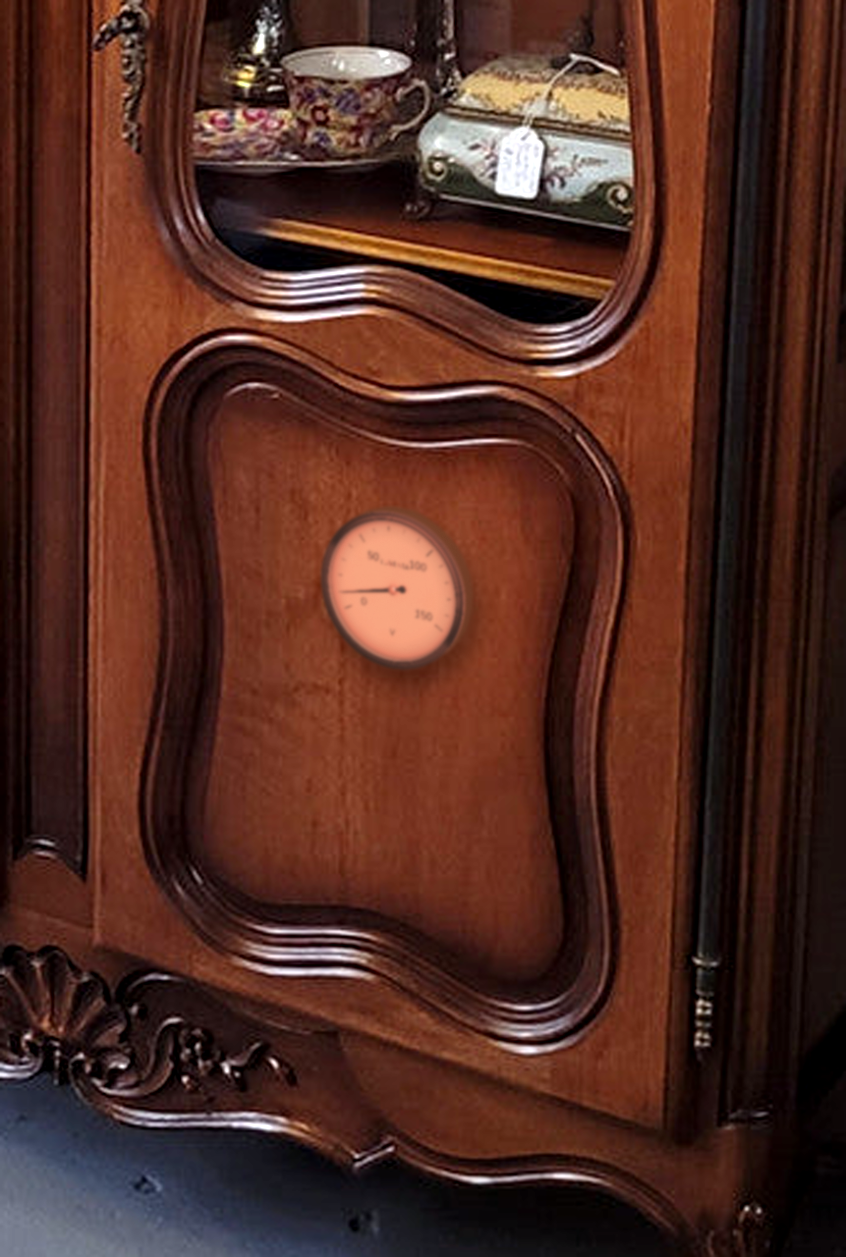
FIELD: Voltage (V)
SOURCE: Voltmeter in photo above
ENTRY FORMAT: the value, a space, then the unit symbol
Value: 10 V
